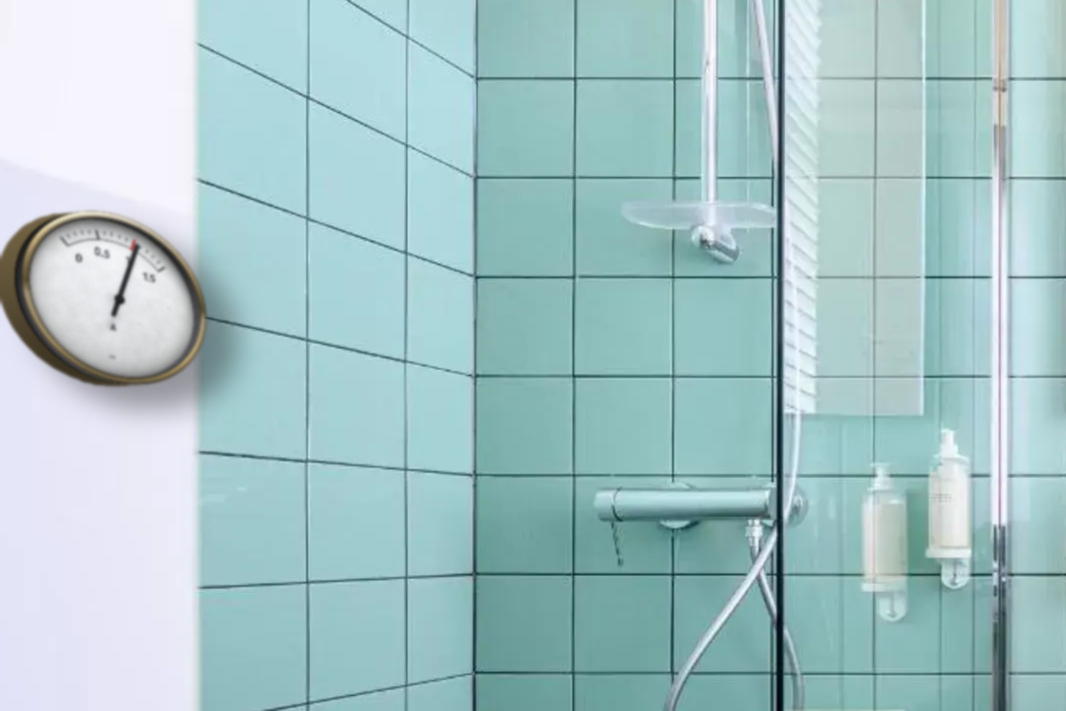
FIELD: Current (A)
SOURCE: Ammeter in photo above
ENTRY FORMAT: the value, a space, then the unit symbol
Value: 1 A
